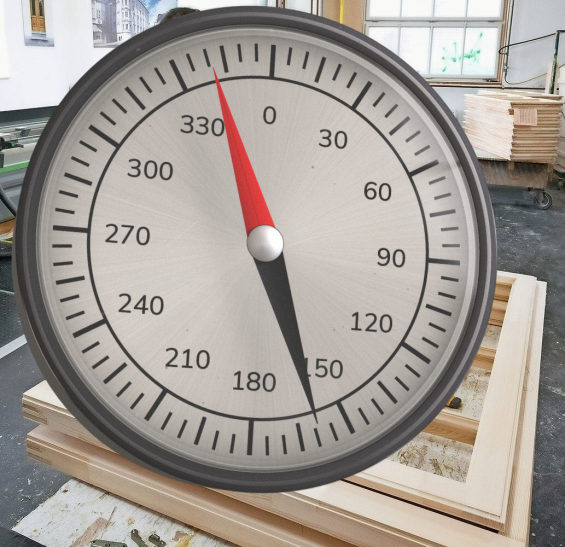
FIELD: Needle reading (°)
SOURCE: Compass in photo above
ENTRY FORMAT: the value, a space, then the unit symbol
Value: 340 °
